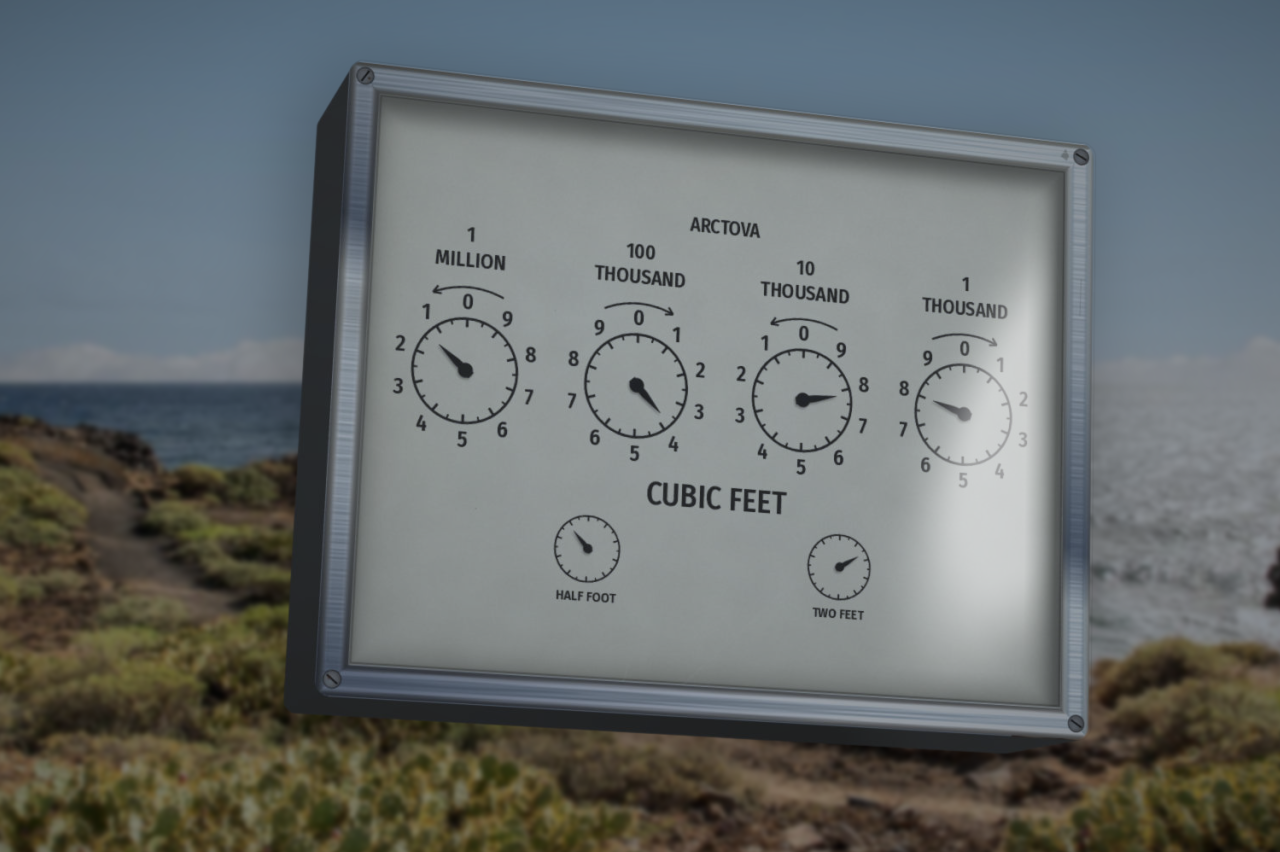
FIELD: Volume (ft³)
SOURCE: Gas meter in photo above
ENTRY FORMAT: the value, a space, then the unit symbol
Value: 137800 ft³
